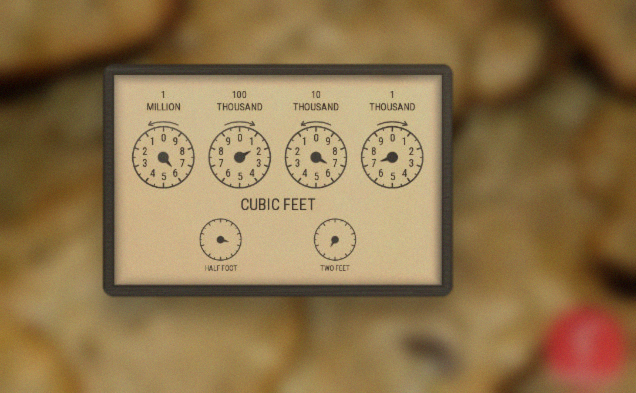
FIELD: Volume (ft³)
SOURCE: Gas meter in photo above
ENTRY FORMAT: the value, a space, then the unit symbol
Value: 616700 ft³
